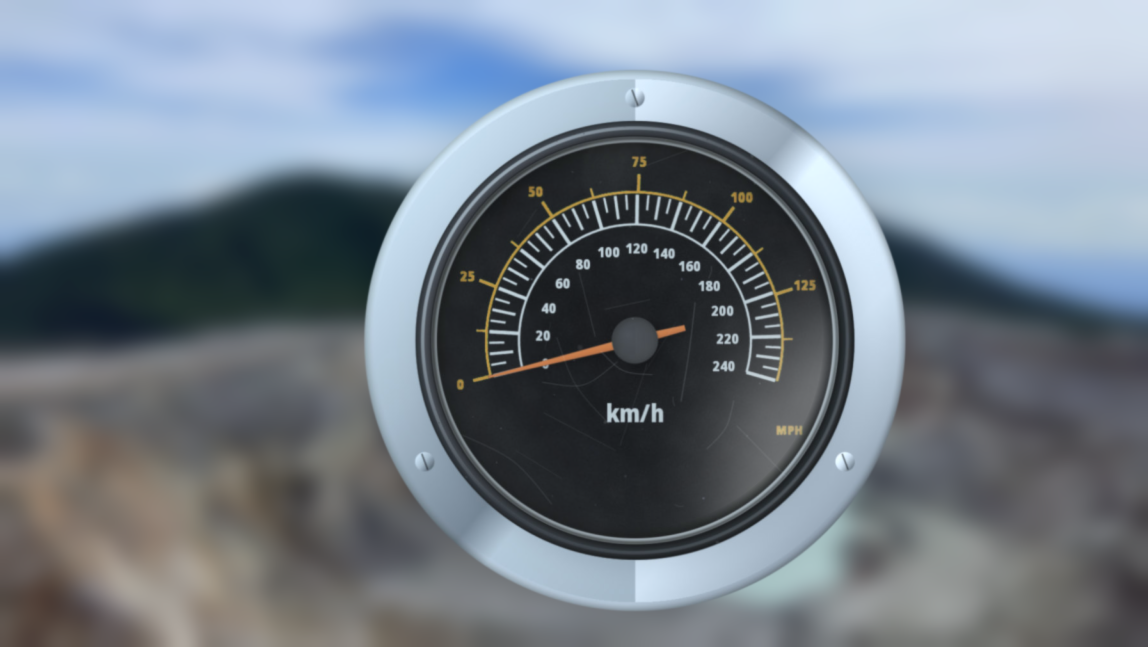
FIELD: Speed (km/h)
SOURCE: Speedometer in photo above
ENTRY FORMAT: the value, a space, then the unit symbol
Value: 0 km/h
